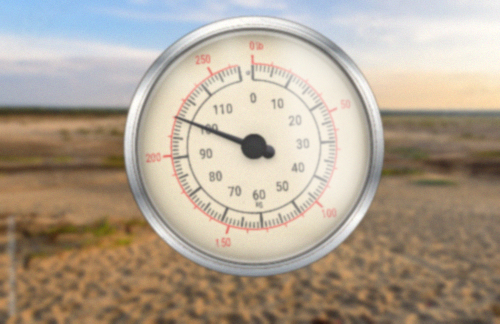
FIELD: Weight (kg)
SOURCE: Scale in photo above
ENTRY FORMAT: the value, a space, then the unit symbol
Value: 100 kg
